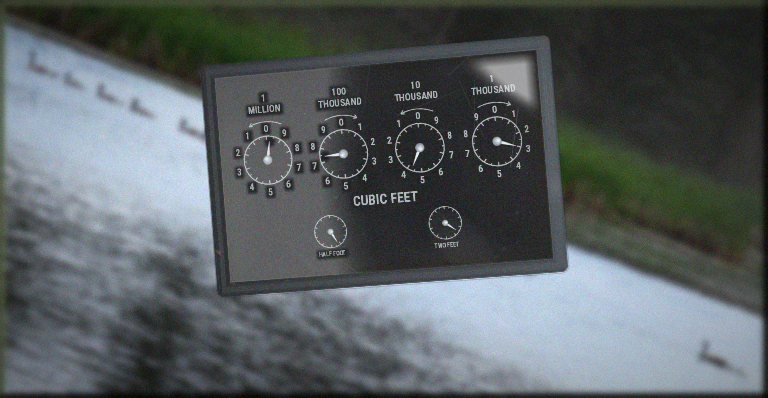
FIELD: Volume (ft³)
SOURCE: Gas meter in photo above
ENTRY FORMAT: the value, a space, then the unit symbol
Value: 974300 ft³
